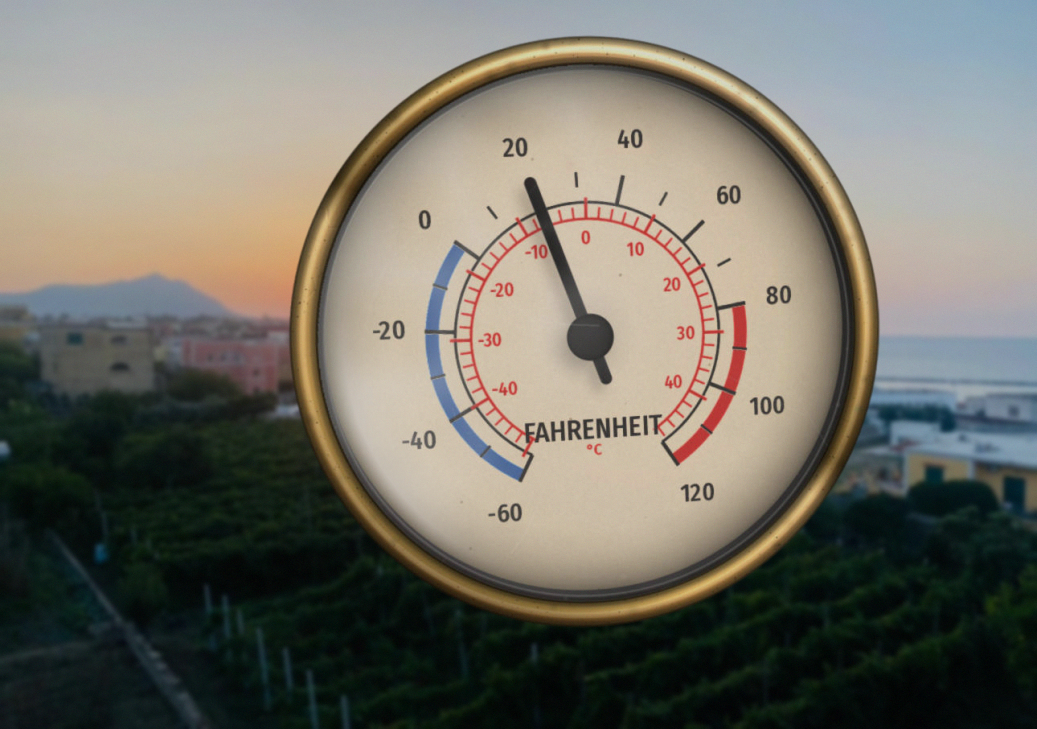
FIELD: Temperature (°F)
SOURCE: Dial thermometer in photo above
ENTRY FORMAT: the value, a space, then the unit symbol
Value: 20 °F
